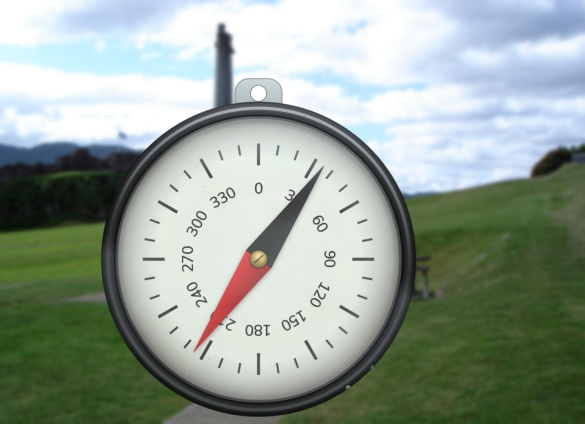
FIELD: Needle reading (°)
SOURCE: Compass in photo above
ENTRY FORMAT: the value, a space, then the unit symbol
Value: 215 °
